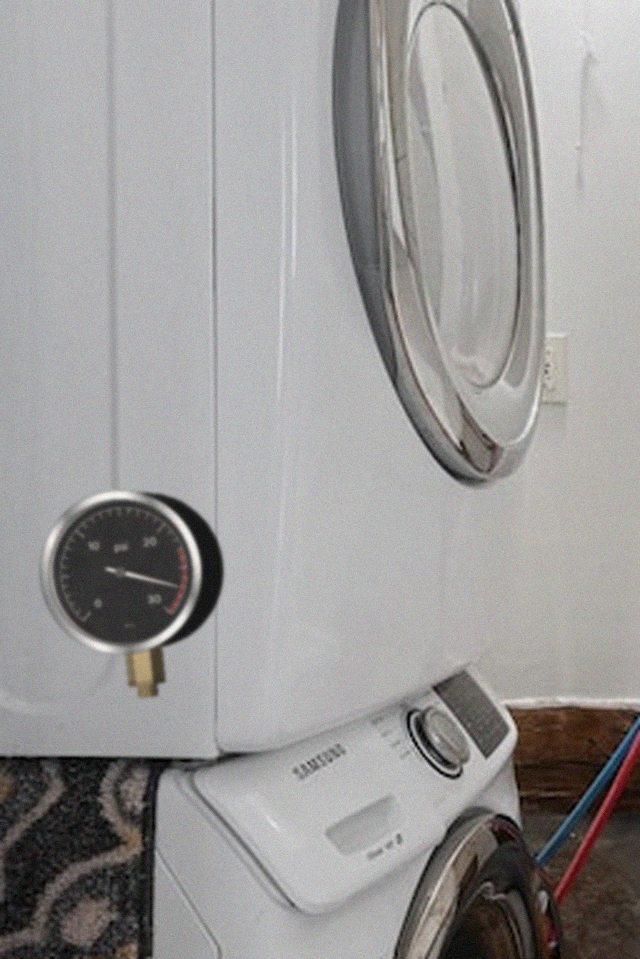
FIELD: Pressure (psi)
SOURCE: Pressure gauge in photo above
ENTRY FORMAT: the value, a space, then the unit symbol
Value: 27 psi
